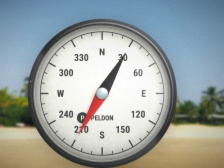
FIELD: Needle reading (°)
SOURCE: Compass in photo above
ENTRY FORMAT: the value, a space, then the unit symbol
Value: 210 °
